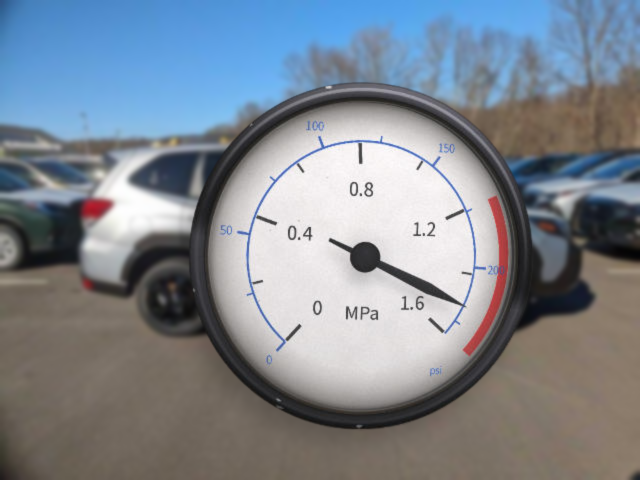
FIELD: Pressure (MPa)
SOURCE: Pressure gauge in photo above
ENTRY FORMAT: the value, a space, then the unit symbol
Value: 1.5 MPa
